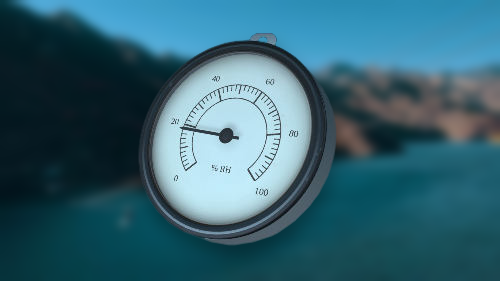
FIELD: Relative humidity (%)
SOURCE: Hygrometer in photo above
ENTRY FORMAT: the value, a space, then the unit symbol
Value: 18 %
